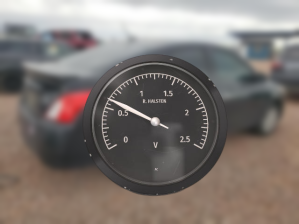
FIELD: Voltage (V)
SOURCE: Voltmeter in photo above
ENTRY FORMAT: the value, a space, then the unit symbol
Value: 0.6 V
